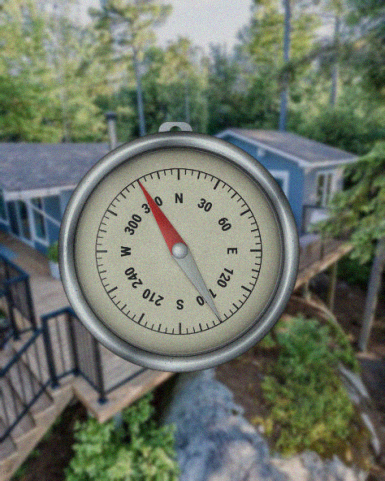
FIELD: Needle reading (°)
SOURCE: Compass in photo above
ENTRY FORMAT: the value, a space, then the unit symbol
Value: 330 °
